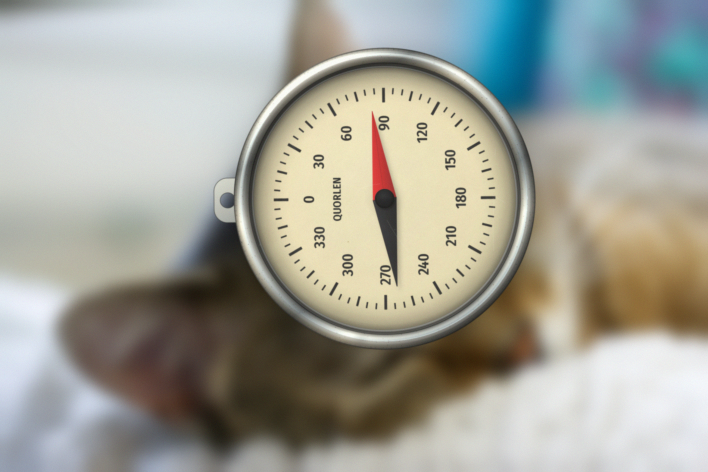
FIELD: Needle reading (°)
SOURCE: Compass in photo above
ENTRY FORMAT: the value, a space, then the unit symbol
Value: 82.5 °
